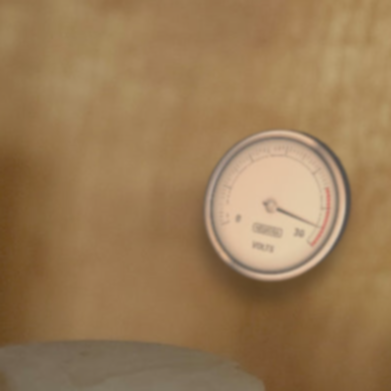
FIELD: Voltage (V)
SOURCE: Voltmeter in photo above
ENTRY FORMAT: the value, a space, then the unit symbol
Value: 27.5 V
